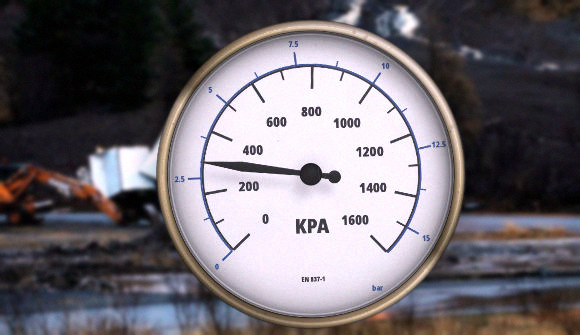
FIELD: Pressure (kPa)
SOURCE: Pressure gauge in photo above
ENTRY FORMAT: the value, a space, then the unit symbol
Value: 300 kPa
